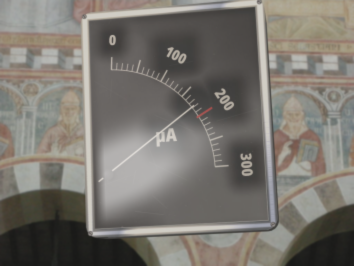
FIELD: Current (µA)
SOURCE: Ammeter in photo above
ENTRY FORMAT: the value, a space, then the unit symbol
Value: 180 µA
